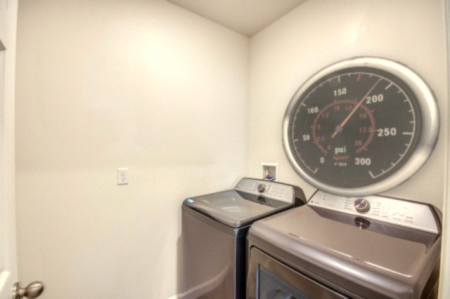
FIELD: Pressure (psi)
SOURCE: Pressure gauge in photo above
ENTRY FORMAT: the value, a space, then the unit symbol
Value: 190 psi
